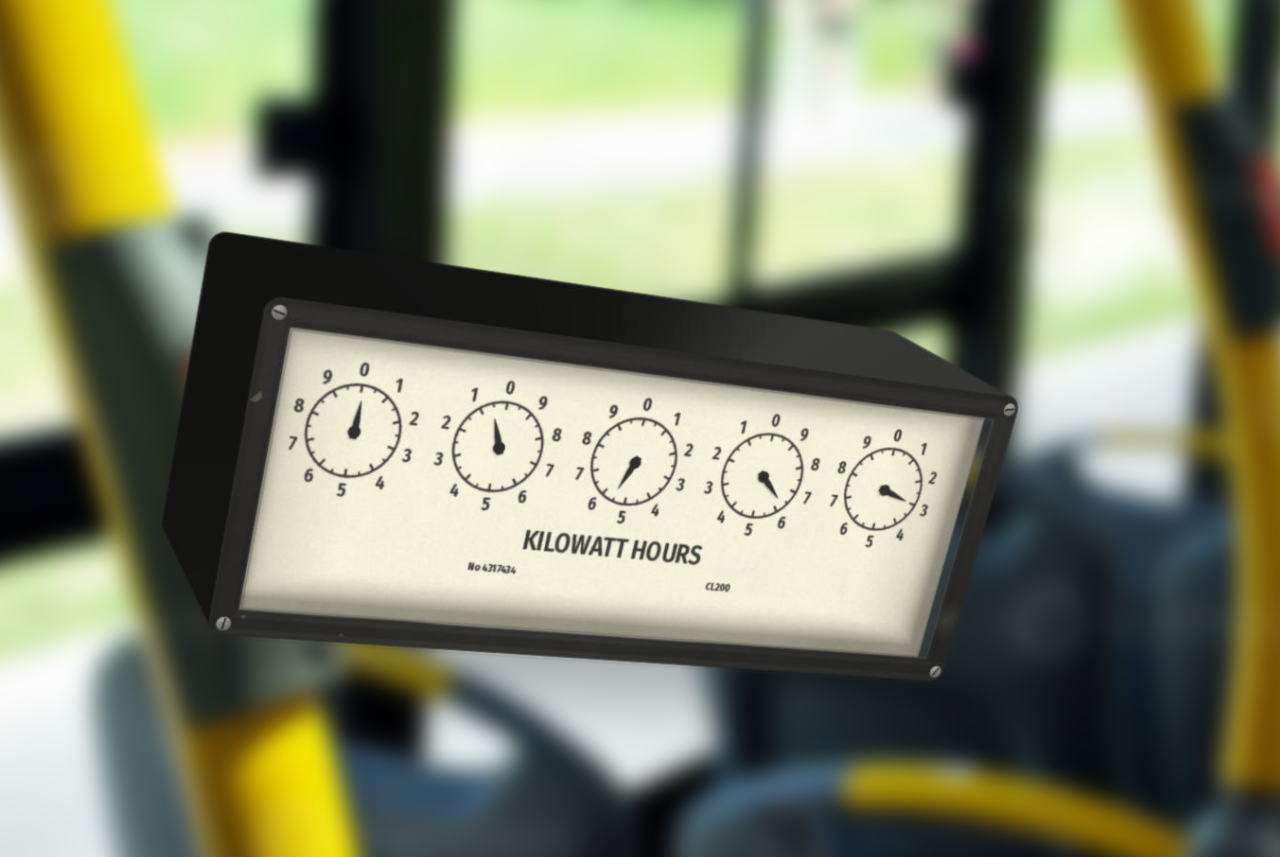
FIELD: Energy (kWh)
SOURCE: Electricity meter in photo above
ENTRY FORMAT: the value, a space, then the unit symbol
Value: 563 kWh
